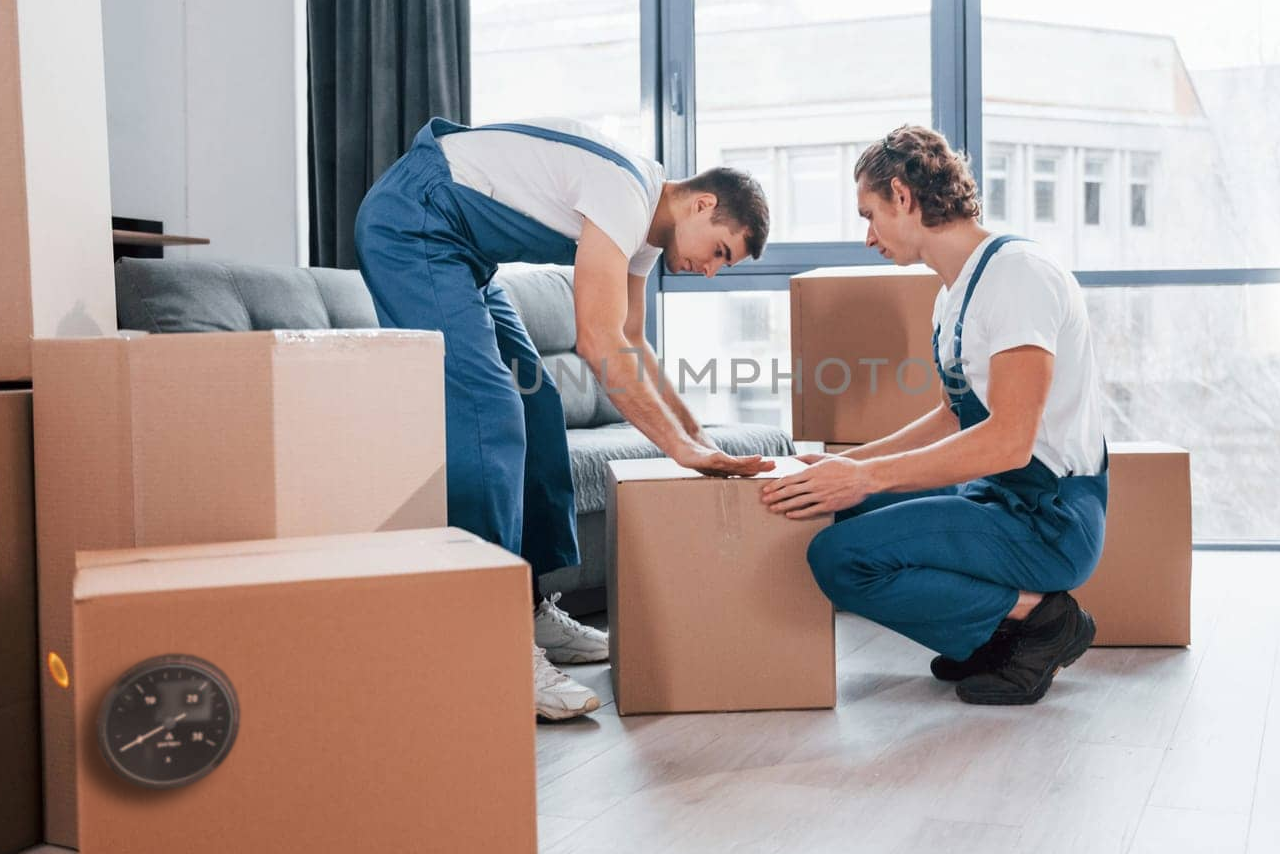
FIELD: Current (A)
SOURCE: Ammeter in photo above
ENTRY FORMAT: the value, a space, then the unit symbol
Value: 0 A
